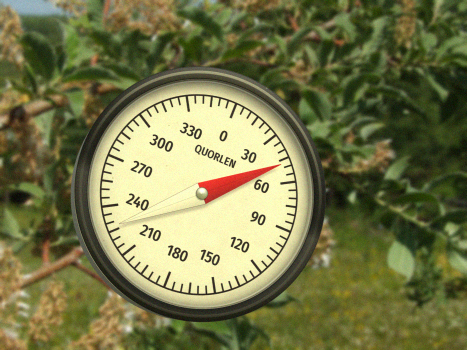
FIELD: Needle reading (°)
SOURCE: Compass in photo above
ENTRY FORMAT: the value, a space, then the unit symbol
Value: 47.5 °
